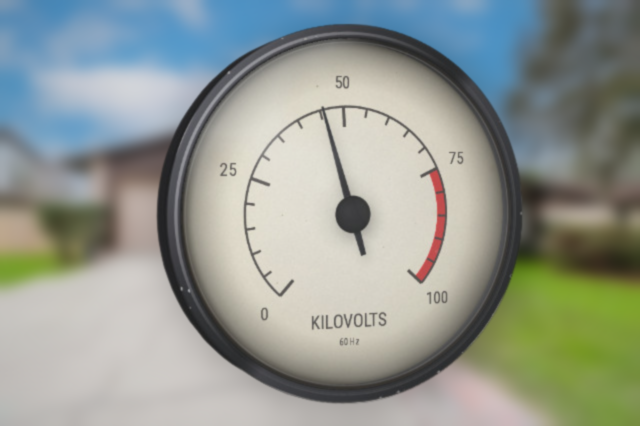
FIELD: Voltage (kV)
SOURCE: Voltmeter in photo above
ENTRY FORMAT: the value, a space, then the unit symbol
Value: 45 kV
